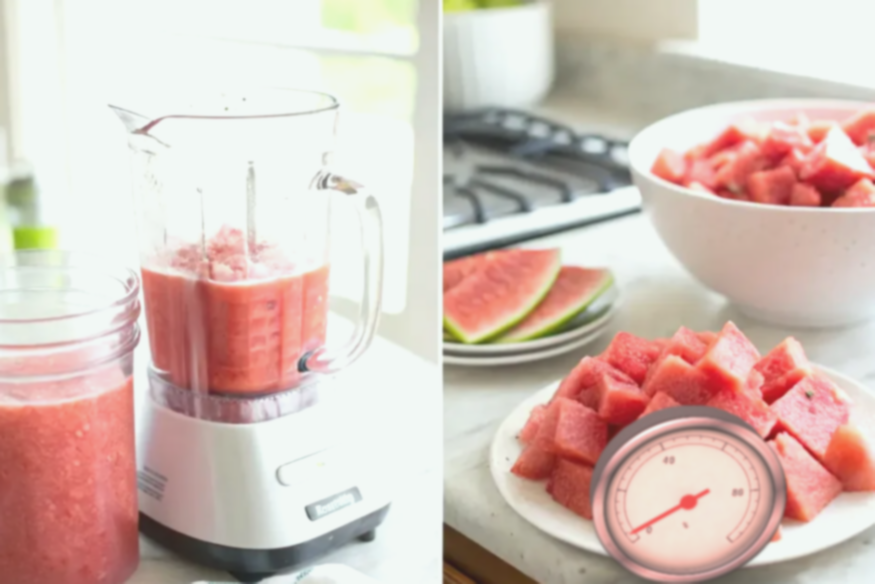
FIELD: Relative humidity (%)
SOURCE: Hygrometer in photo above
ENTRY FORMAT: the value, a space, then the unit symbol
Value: 4 %
